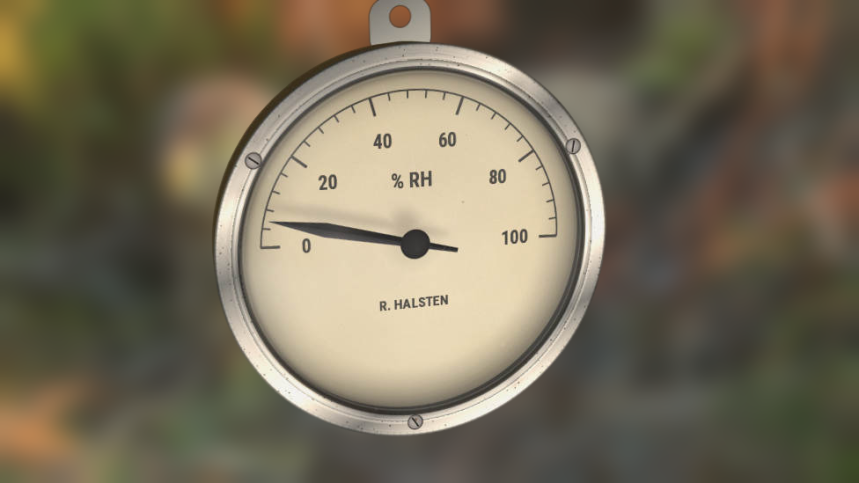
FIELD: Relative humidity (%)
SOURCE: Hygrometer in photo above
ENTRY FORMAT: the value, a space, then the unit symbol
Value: 6 %
